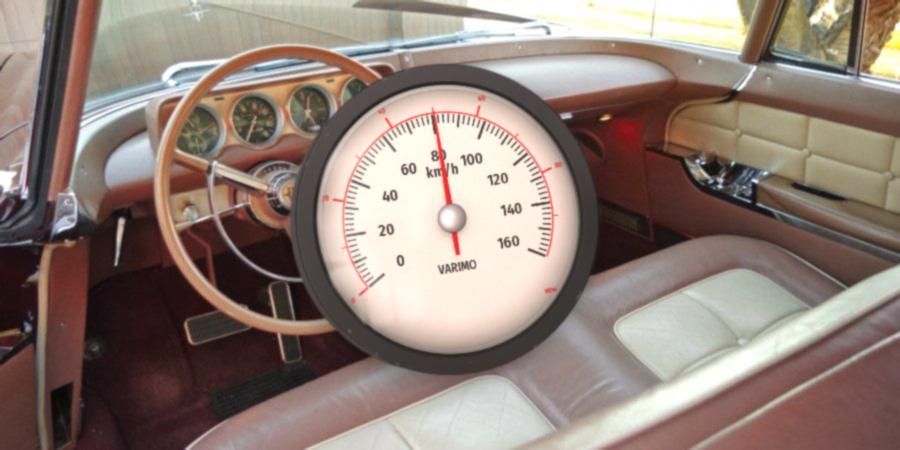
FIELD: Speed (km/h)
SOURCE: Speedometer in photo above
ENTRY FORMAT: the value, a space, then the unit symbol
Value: 80 km/h
